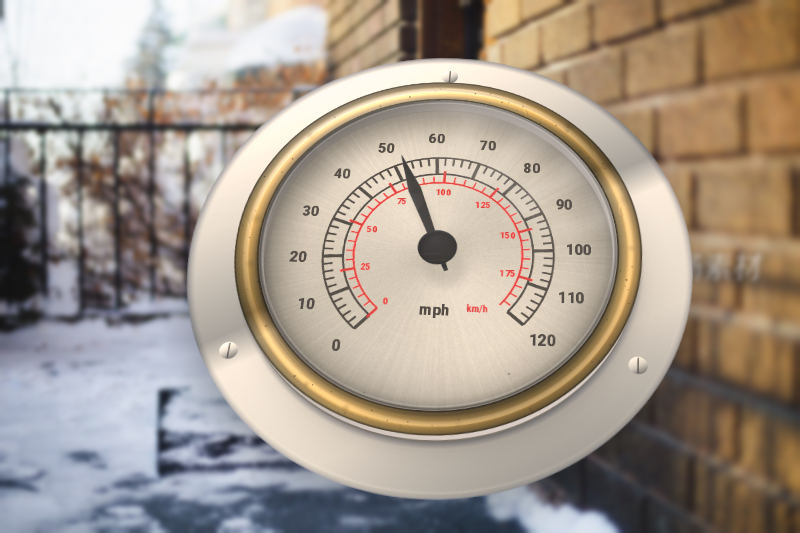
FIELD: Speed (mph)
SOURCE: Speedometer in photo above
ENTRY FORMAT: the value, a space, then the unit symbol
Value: 52 mph
